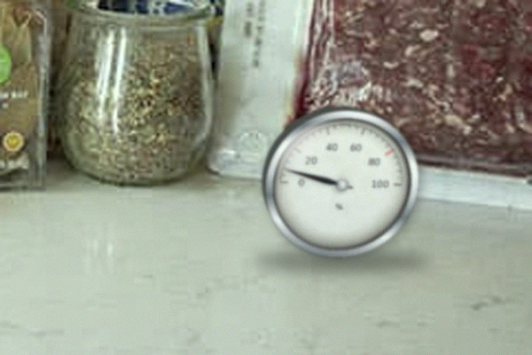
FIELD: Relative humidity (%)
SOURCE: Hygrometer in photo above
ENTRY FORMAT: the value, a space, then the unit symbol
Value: 8 %
